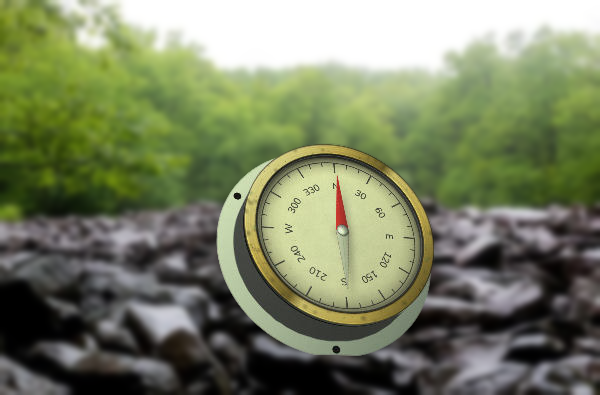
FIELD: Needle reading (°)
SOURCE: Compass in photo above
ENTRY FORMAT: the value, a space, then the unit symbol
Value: 0 °
